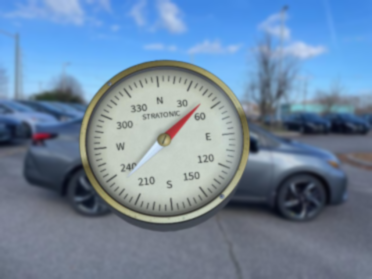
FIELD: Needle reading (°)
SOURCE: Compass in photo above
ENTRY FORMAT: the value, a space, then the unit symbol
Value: 50 °
